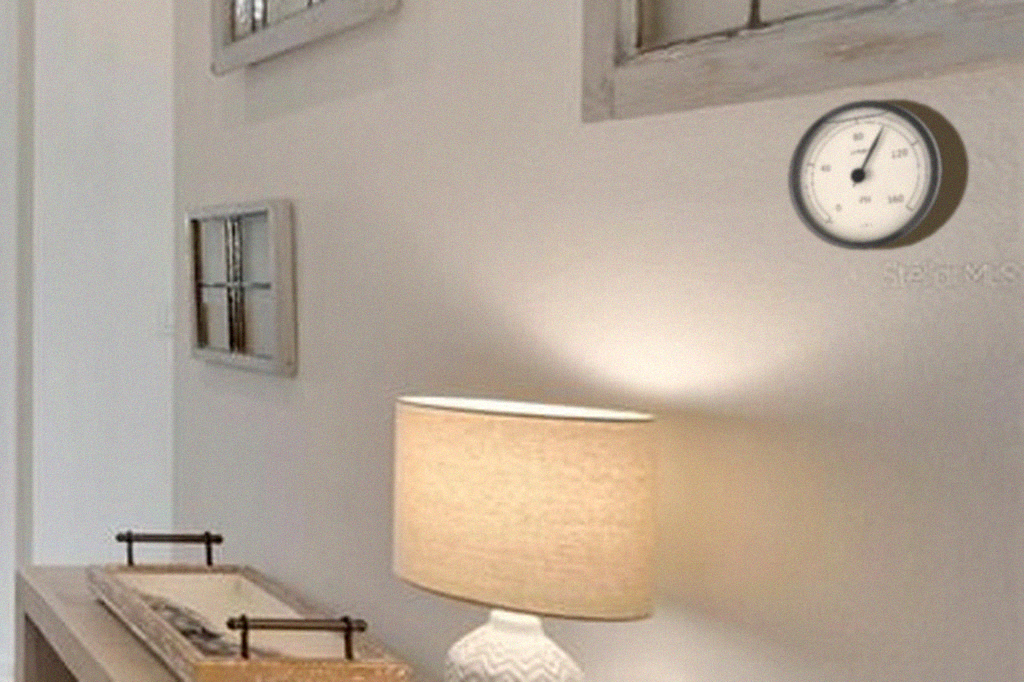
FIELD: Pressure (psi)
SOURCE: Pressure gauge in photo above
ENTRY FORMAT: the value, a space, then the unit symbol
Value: 100 psi
